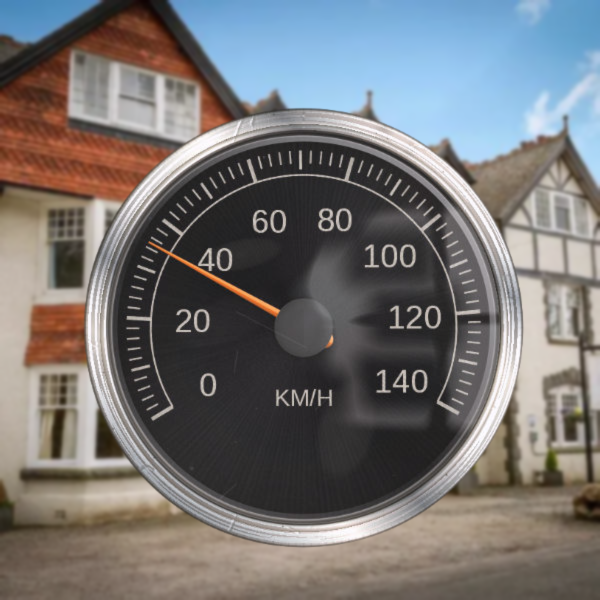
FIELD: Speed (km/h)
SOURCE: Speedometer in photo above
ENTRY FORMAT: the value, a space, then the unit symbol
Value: 35 km/h
